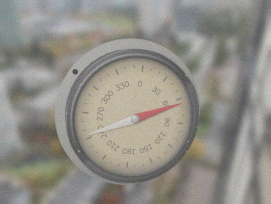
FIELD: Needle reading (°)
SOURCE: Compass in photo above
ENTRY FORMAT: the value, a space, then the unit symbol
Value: 65 °
